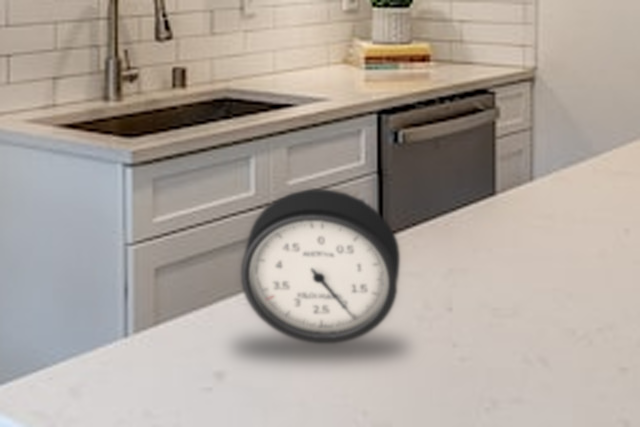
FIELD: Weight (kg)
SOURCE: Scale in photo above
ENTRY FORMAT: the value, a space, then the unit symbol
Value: 2 kg
